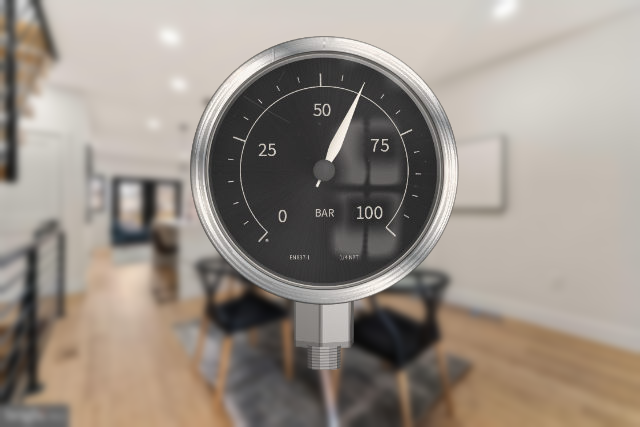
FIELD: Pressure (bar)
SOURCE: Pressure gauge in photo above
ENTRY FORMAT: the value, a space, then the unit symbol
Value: 60 bar
